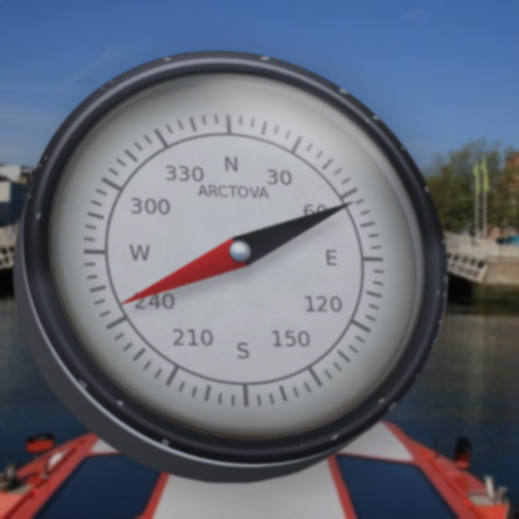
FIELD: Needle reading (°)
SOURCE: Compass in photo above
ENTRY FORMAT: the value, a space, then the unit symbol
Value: 245 °
